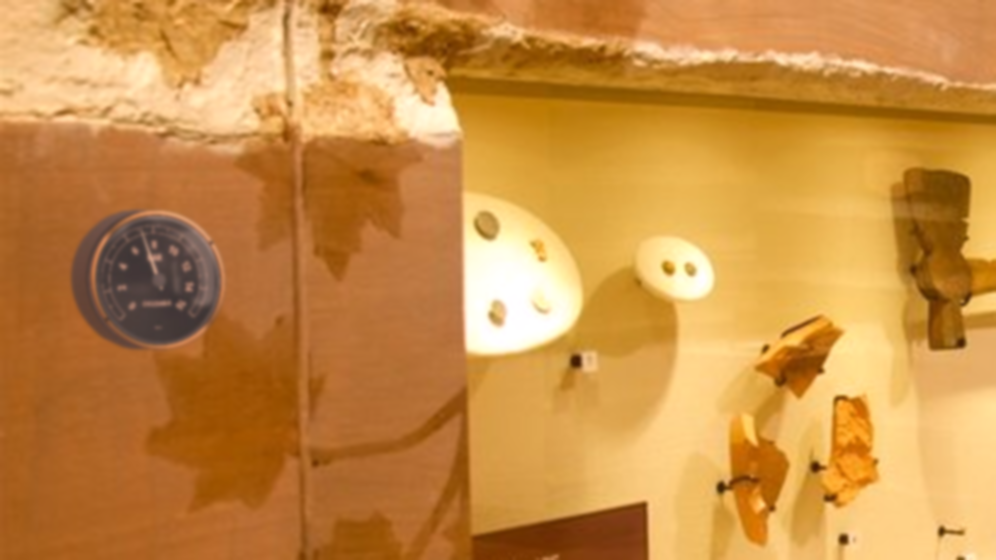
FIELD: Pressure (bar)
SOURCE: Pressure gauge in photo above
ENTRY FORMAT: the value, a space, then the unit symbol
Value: 7 bar
